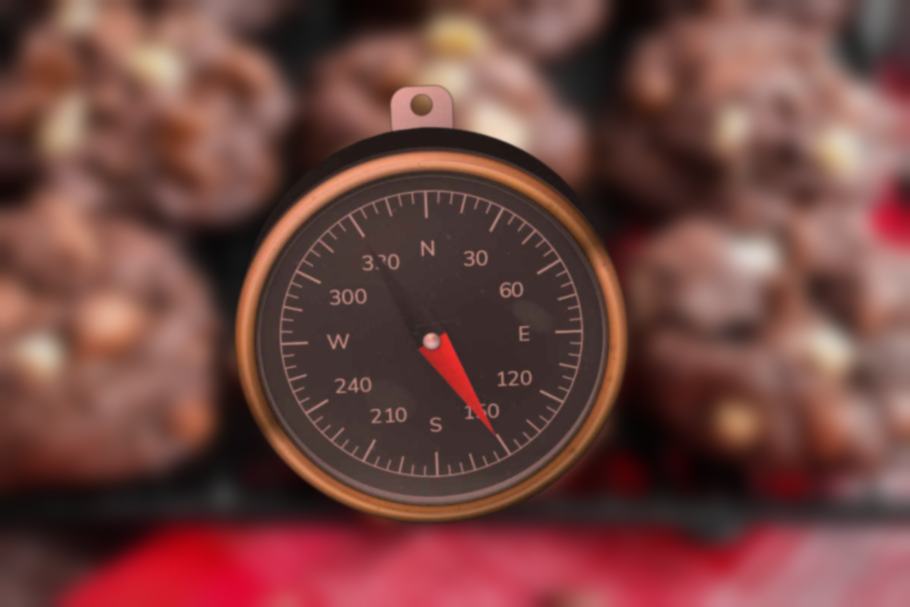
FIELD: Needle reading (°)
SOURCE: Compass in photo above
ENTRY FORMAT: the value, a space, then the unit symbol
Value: 150 °
